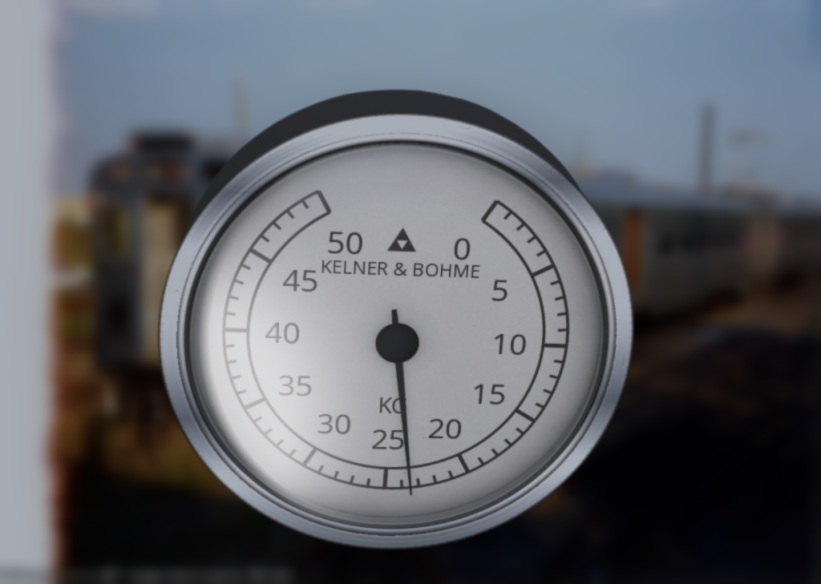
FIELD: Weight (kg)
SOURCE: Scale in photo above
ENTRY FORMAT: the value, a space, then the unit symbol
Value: 23.5 kg
